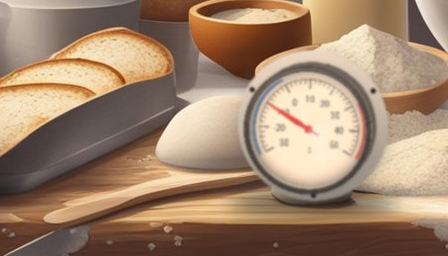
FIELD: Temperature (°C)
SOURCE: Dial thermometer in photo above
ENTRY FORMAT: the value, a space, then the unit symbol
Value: -10 °C
